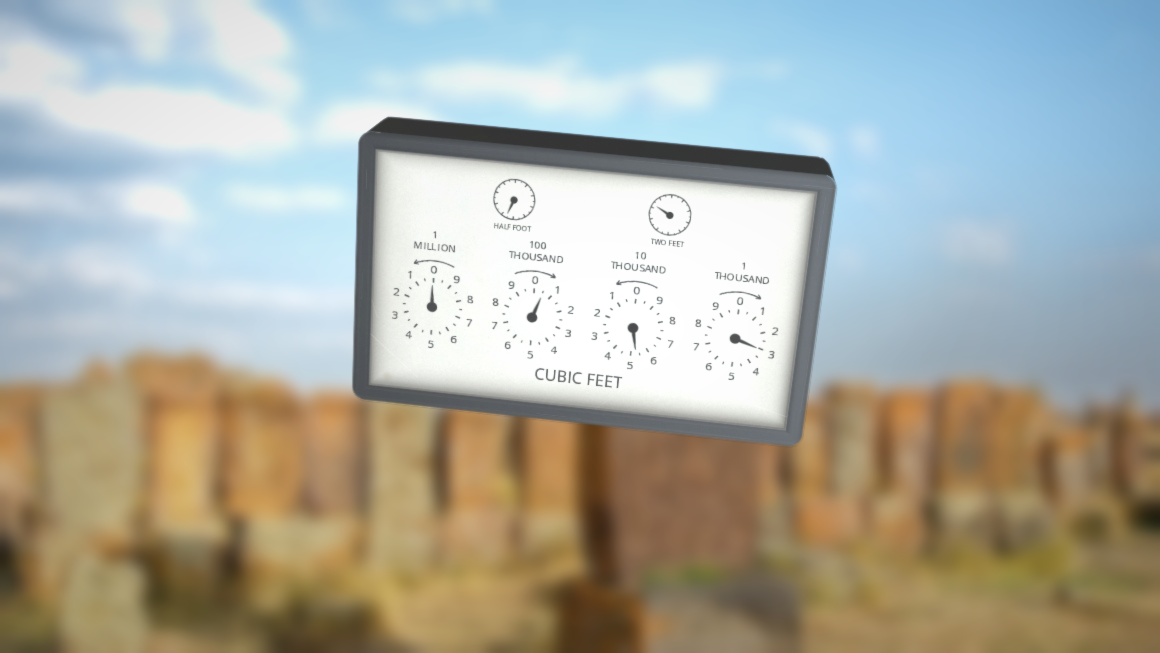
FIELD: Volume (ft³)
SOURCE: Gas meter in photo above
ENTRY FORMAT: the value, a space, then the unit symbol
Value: 5300 ft³
